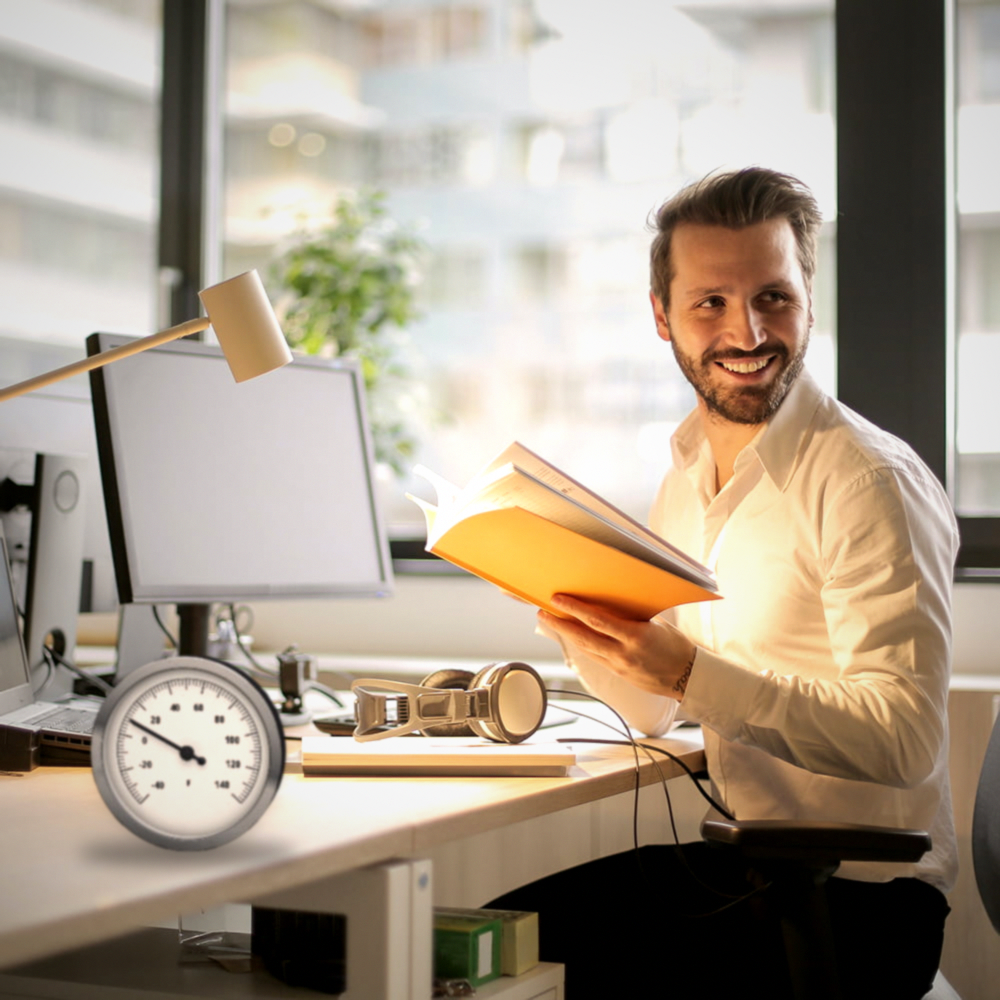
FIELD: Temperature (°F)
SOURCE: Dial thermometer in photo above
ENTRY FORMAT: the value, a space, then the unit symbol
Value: 10 °F
